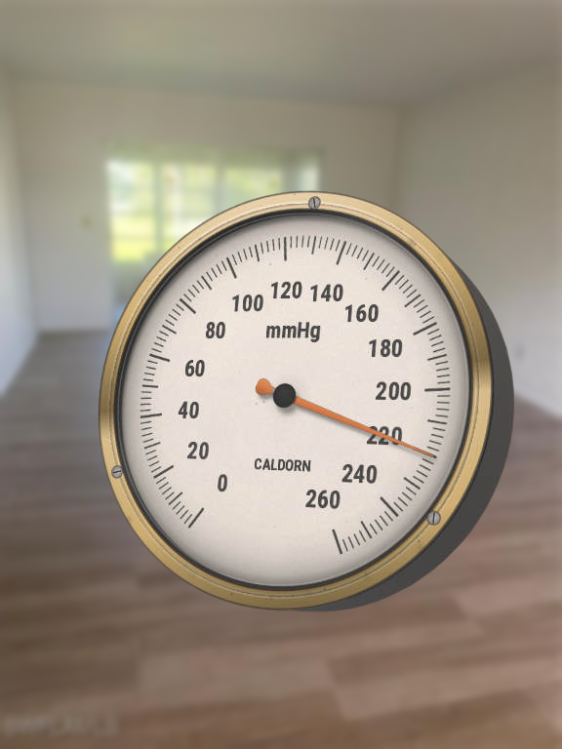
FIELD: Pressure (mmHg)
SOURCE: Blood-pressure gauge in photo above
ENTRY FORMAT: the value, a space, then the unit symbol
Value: 220 mmHg
